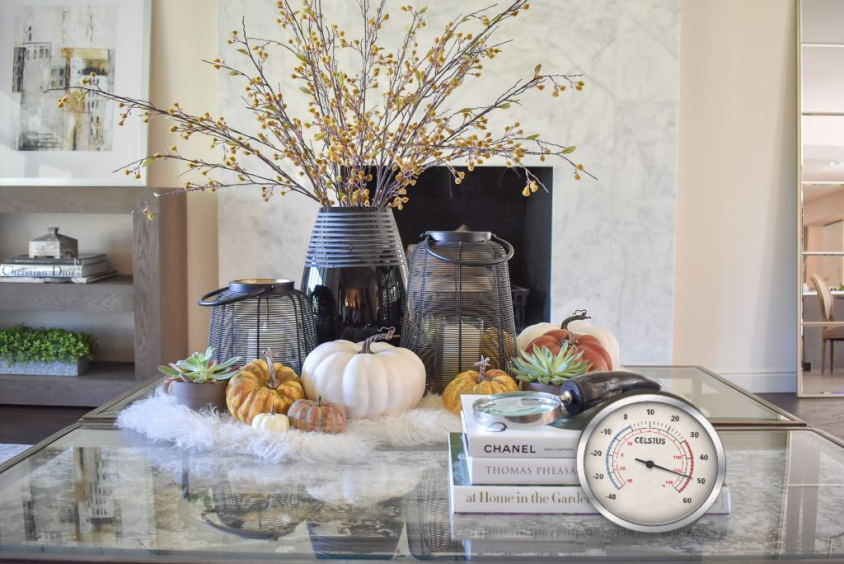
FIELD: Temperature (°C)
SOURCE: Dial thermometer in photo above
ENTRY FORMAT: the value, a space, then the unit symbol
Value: 50 °C
